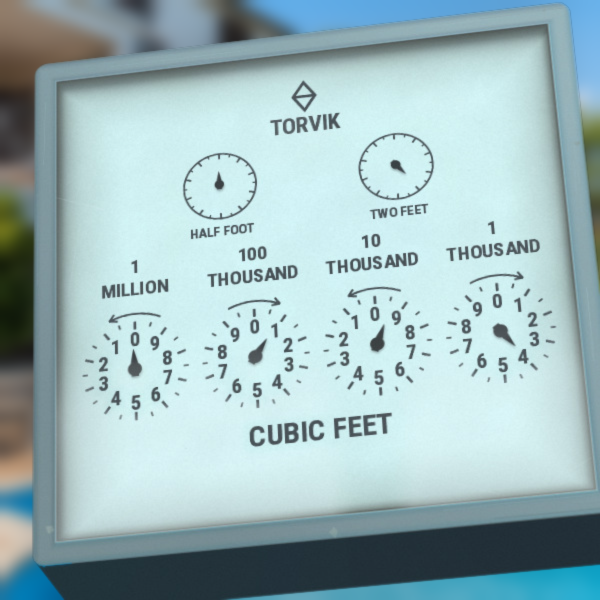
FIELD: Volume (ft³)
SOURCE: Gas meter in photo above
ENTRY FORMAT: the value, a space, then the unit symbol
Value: 9400 ft³
